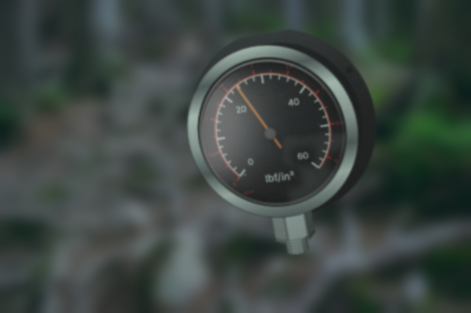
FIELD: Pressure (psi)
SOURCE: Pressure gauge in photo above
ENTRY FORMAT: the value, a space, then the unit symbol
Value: 24 psi
